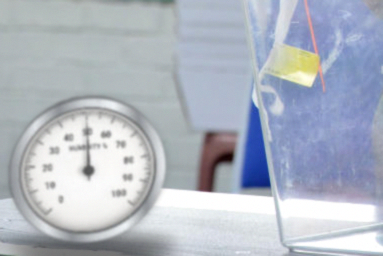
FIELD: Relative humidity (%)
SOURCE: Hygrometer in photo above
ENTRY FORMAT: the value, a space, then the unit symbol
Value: 50 %
